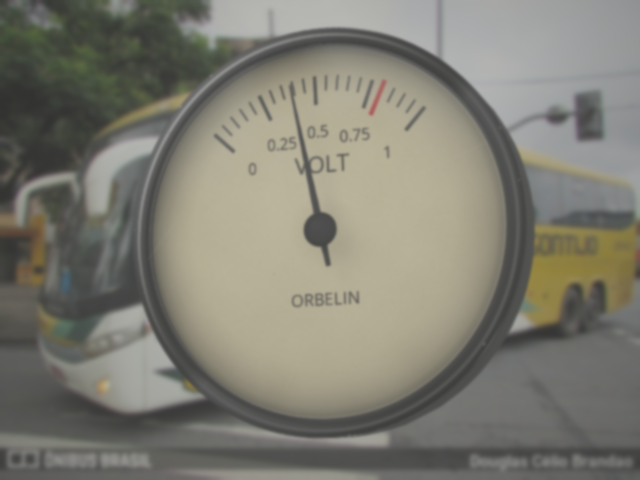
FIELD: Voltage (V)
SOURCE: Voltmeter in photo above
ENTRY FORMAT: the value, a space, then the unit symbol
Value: 0.4 V
